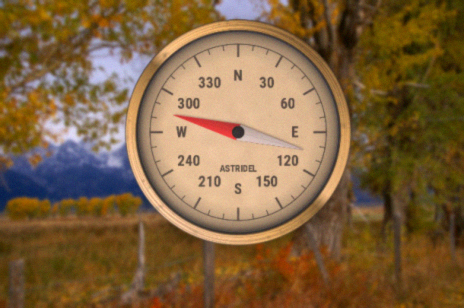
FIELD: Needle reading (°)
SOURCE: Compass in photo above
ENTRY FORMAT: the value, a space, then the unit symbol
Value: 285 °
